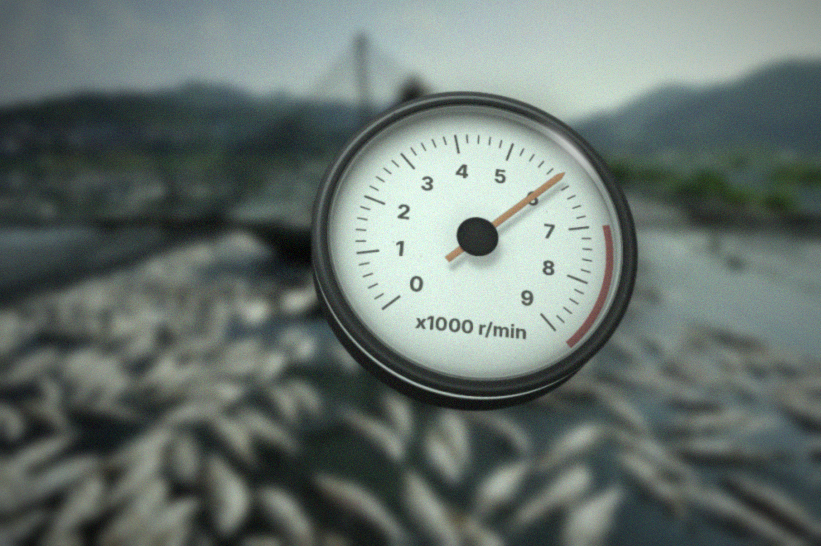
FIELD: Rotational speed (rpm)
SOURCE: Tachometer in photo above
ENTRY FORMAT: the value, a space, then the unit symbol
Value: 6000 rpm
